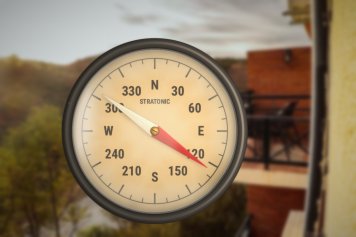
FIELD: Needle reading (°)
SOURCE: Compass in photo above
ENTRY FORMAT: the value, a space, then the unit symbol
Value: 125 °
